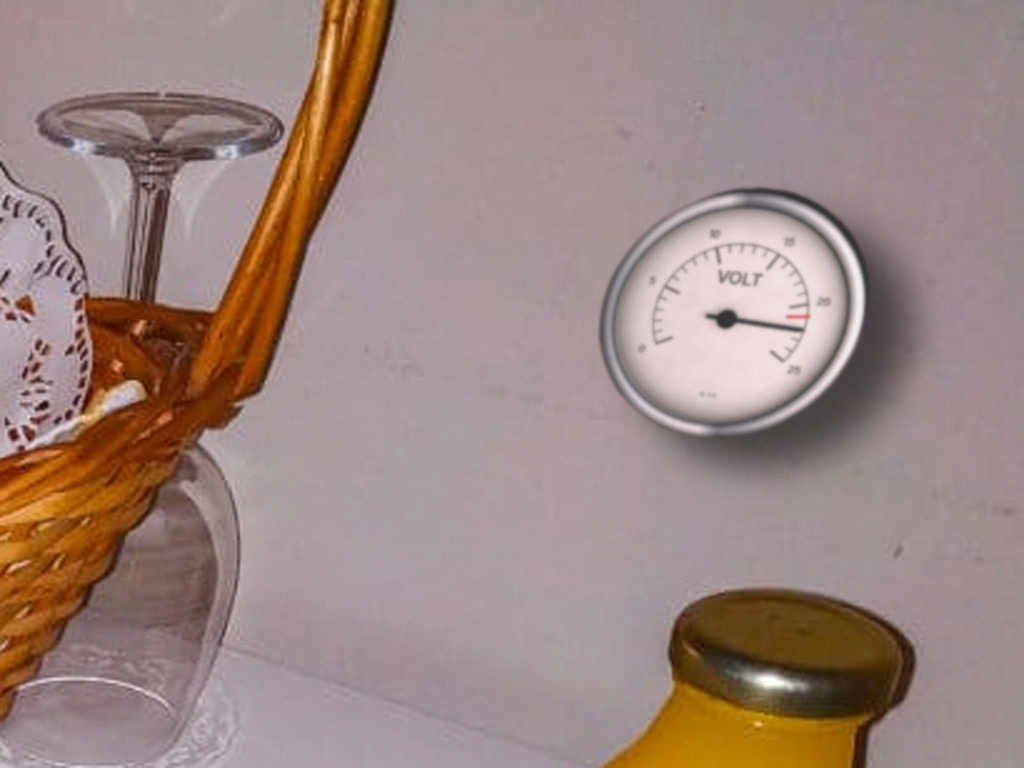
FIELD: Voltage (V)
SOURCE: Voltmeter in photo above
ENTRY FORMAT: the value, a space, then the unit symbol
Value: 22 V
